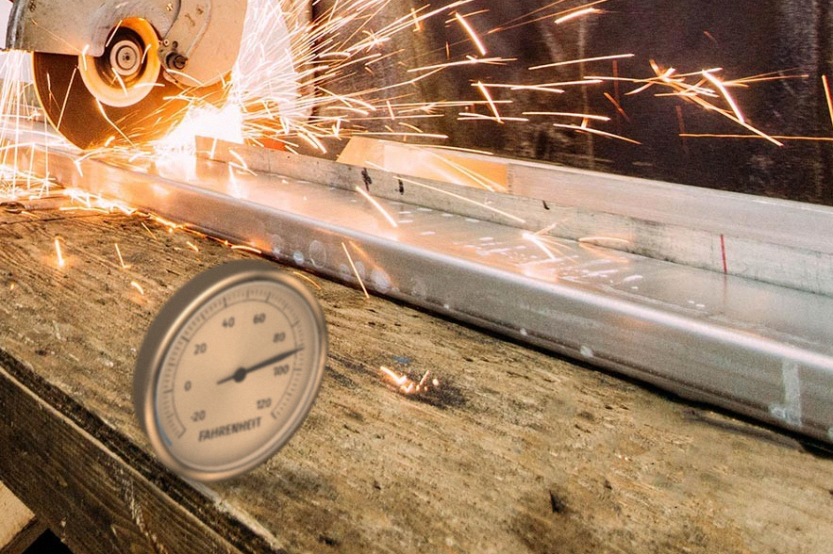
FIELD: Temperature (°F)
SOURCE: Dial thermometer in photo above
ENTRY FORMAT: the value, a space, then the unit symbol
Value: 90 °F
